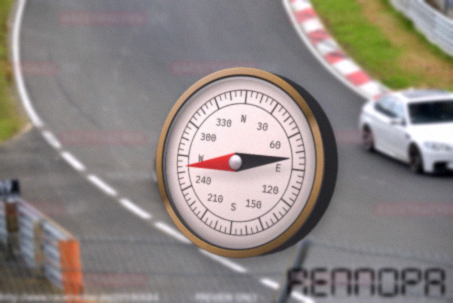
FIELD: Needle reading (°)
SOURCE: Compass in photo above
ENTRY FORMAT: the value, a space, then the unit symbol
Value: 260 °
